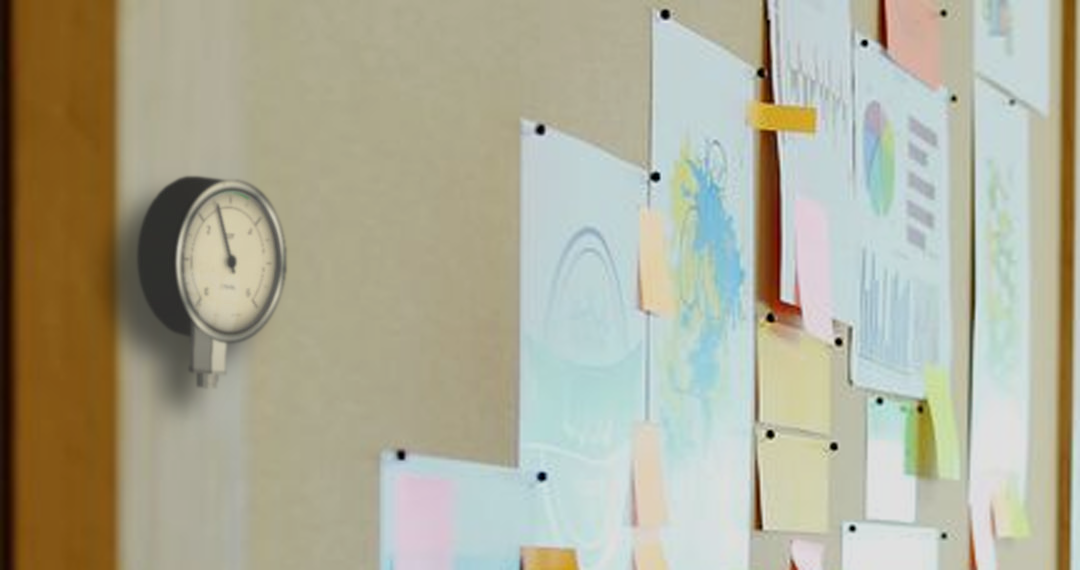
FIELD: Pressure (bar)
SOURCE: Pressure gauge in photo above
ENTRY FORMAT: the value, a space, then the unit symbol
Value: 2.5 bar
